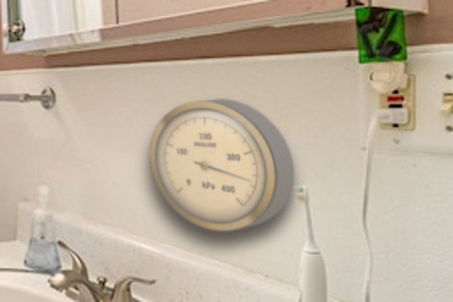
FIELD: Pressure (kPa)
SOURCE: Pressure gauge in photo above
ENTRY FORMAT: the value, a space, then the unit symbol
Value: 350 kPa
